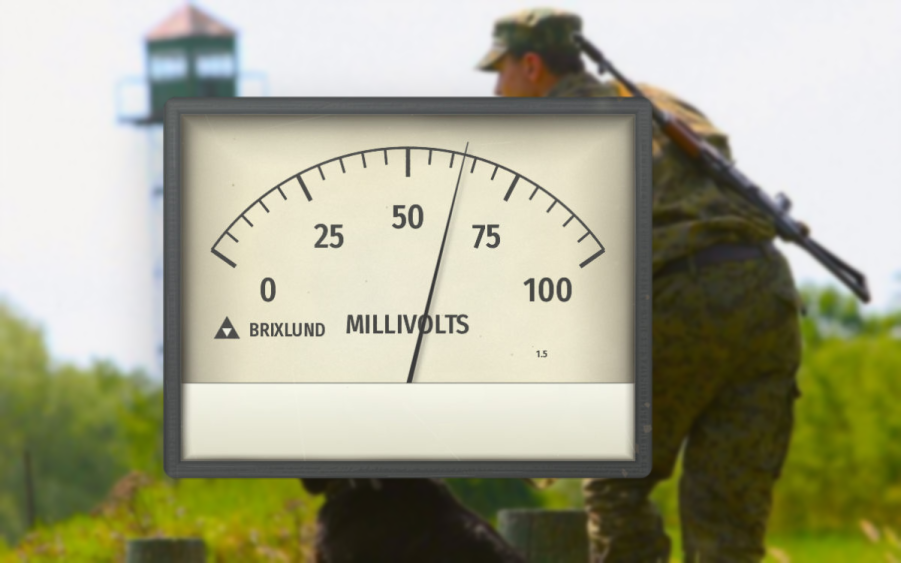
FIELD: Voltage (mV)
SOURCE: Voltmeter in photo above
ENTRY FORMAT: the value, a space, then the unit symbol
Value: 62.5 mV
